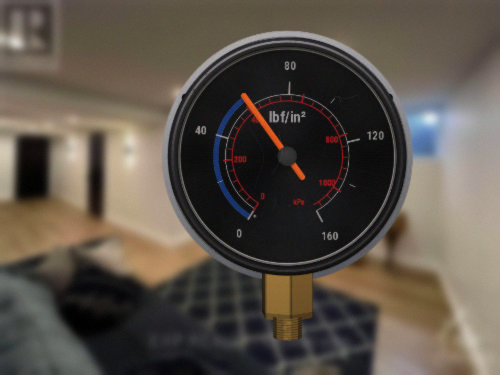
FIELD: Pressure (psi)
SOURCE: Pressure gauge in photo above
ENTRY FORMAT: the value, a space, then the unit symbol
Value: 60 psi
